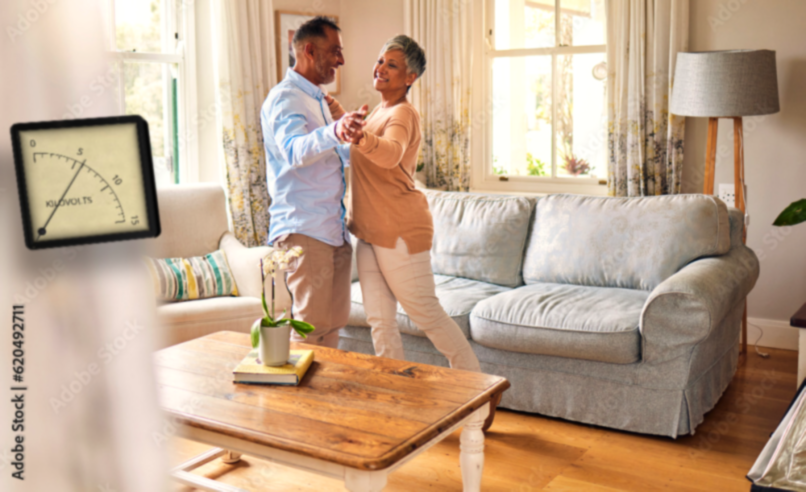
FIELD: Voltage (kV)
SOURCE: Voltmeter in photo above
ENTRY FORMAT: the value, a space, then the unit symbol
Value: 6 kV
